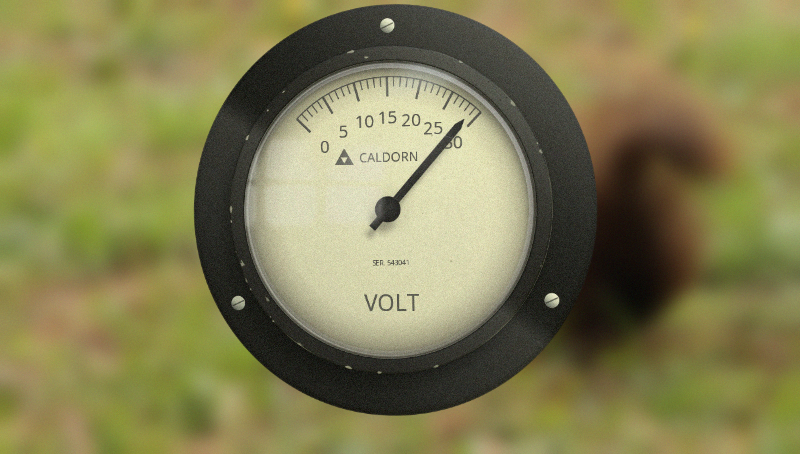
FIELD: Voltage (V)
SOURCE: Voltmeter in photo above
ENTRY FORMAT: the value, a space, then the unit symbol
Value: 29 V
